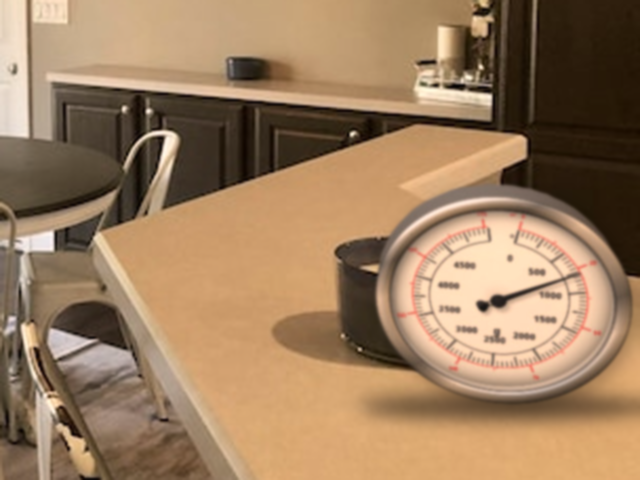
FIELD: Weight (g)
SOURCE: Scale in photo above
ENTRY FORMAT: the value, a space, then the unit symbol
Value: 750 g
